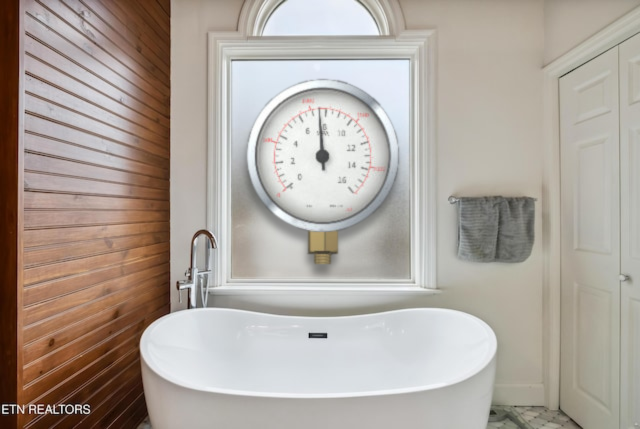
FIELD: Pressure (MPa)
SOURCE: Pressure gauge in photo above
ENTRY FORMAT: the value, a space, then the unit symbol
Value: 7.5 MPa
